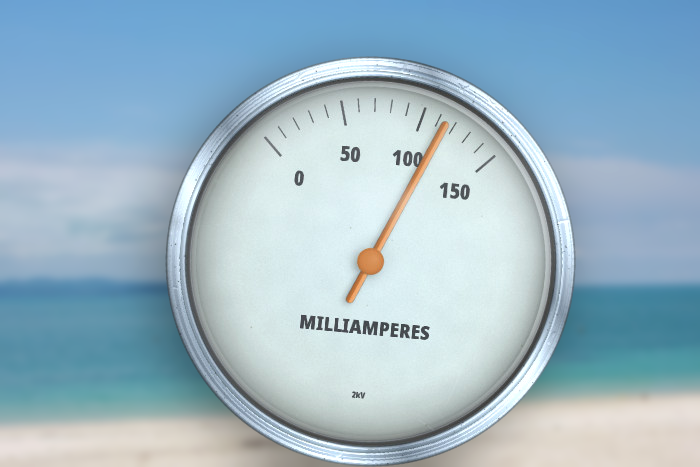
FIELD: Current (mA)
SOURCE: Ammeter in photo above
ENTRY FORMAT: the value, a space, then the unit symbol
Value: 115 mA
